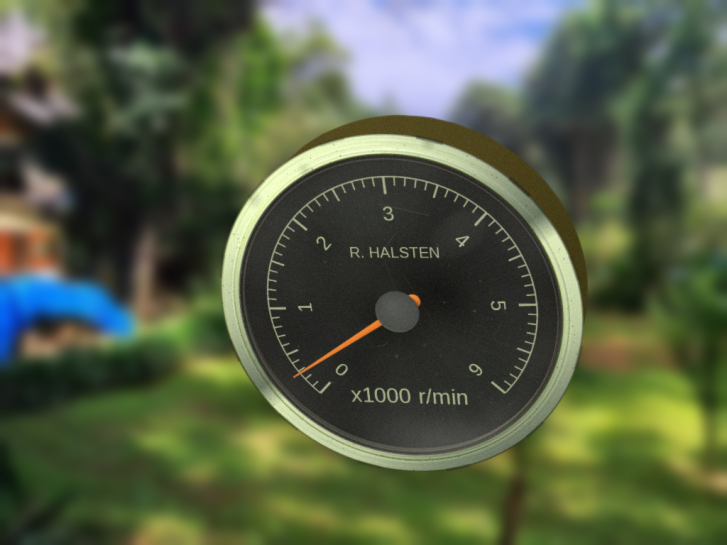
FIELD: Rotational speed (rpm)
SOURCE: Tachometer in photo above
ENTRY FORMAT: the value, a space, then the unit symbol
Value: 300 rpm
